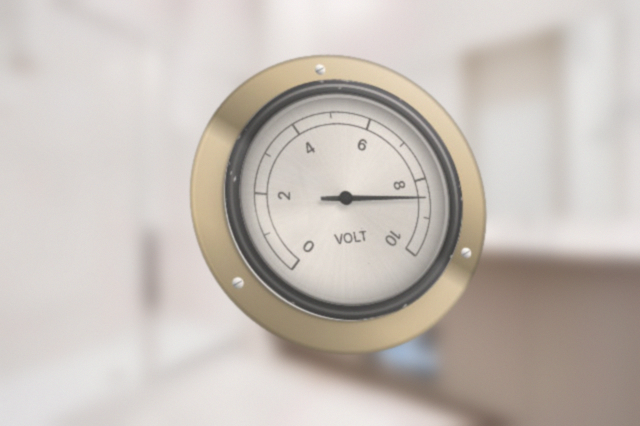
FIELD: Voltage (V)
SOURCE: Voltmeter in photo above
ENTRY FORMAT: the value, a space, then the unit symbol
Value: 8.5 V
